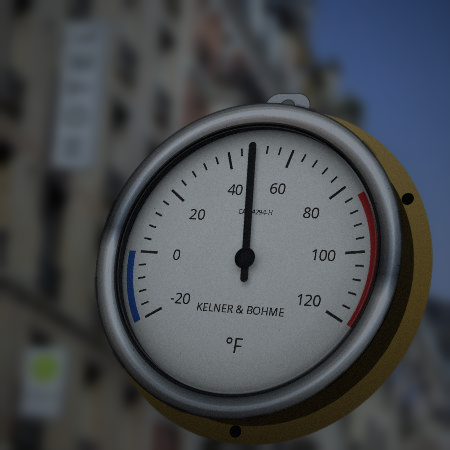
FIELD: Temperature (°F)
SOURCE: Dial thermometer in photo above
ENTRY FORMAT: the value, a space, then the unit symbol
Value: 48 °F
